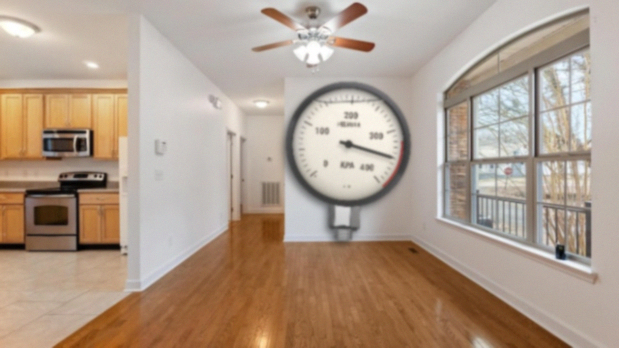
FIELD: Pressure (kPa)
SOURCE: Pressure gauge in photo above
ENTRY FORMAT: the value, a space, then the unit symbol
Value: 350 kPa
